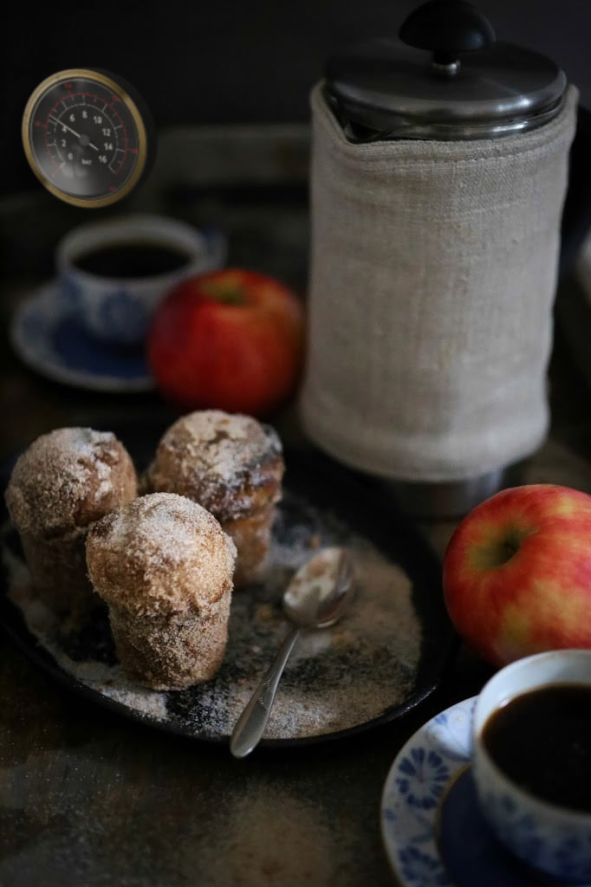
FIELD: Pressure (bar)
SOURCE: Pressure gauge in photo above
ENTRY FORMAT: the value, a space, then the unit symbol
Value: 4.5 bar
